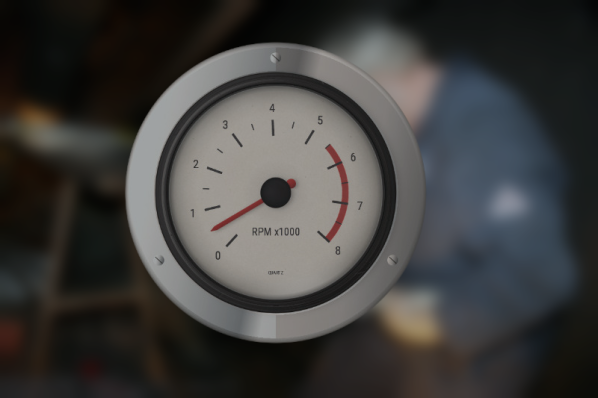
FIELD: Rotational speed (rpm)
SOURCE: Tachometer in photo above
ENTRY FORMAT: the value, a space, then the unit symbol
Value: 500 rpm
